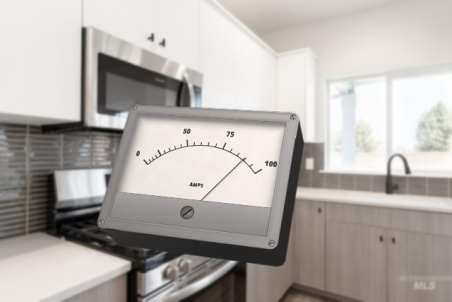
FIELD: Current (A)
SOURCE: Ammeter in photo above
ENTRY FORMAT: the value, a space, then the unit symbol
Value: 90 A
